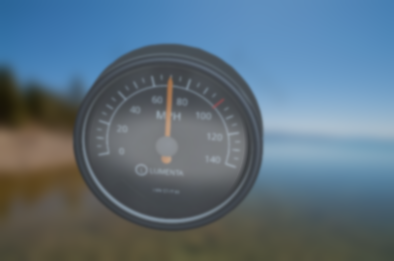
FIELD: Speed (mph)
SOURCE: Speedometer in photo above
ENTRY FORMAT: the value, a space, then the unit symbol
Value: 70 mph
